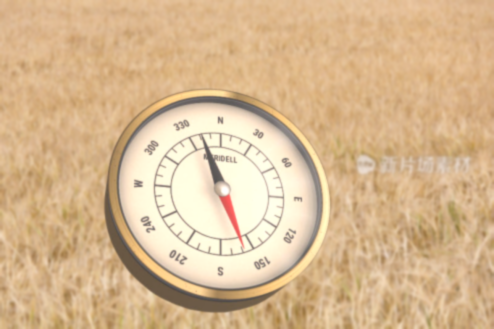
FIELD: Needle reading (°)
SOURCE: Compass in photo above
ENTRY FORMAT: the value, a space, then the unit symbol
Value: 160 °
